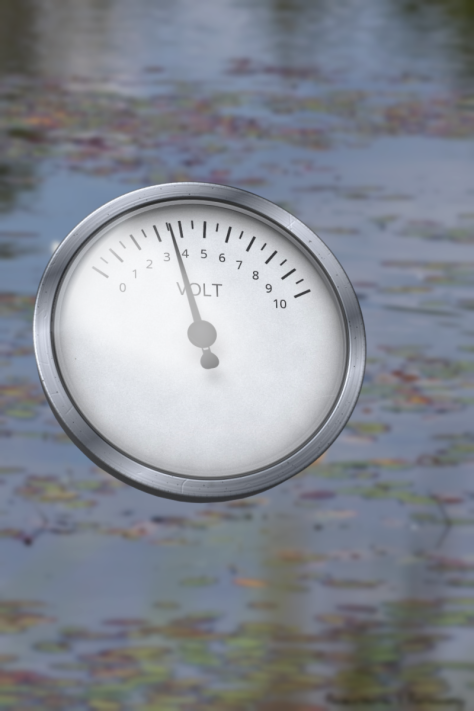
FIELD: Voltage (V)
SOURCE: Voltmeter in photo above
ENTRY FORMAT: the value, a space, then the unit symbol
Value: 3.5 V
